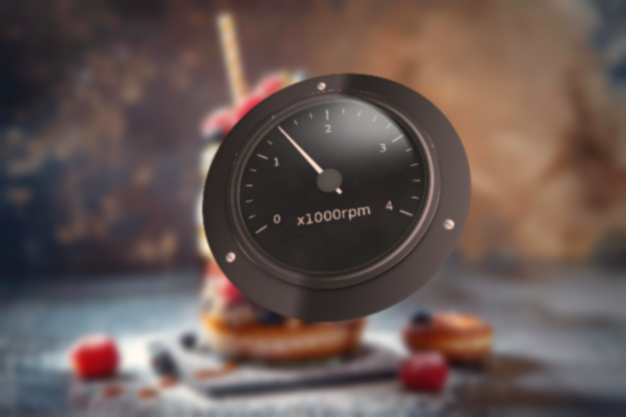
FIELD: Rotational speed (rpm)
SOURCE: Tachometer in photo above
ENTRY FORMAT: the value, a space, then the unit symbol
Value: 1400 rpm
